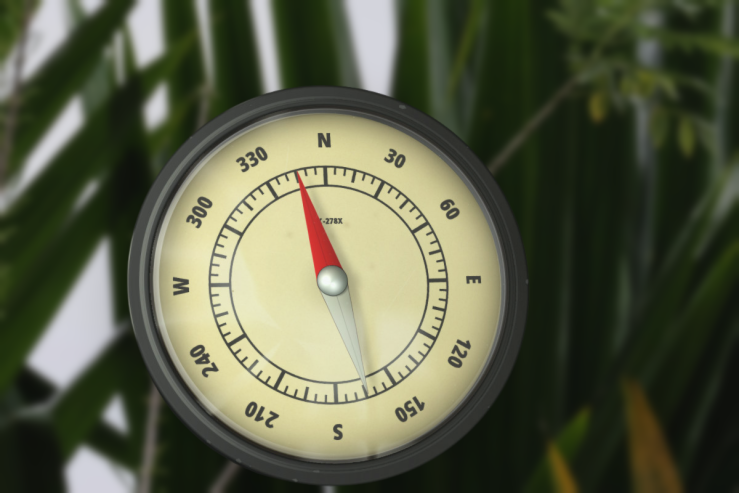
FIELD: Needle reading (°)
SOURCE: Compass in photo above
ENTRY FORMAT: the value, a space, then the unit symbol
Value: 345 °
